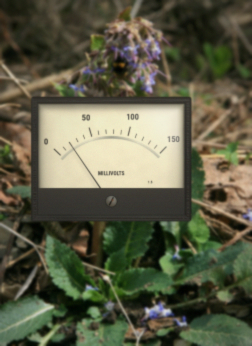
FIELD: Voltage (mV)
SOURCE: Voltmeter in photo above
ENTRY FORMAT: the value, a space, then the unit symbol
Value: 20 mV
